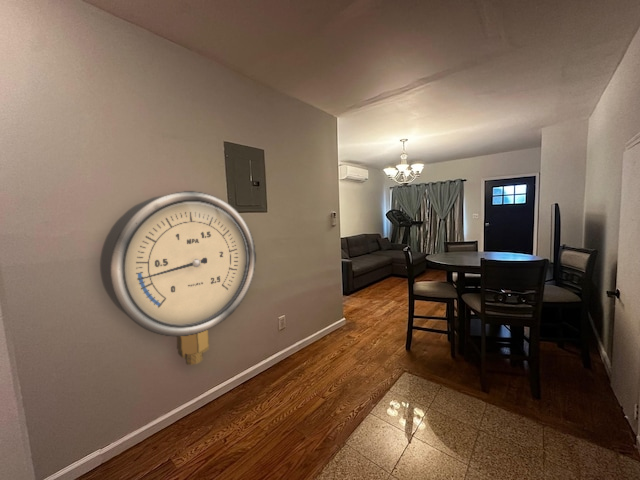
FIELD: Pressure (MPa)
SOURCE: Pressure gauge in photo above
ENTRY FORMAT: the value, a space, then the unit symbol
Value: 0.35 MPa
